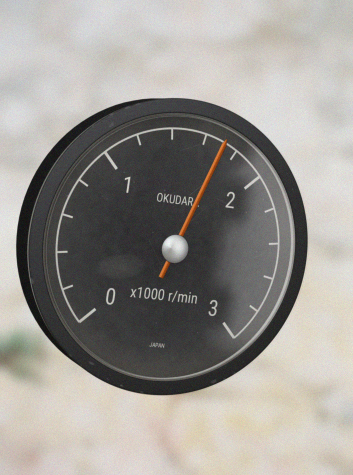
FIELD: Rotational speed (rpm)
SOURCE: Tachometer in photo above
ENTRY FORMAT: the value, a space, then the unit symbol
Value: 1700 rpm
